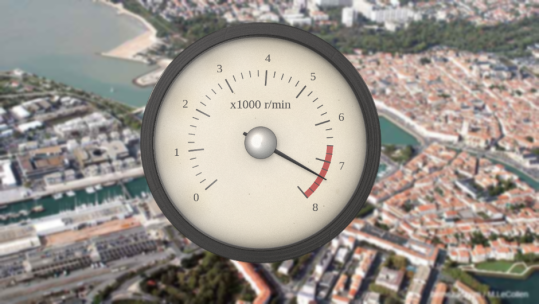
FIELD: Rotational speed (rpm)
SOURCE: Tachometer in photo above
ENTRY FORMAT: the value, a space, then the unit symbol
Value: 7400 rpm
